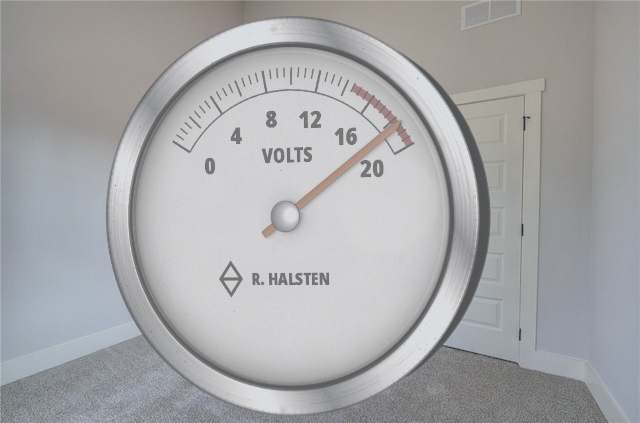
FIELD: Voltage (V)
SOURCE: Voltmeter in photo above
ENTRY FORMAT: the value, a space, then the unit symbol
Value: 18.5 V
